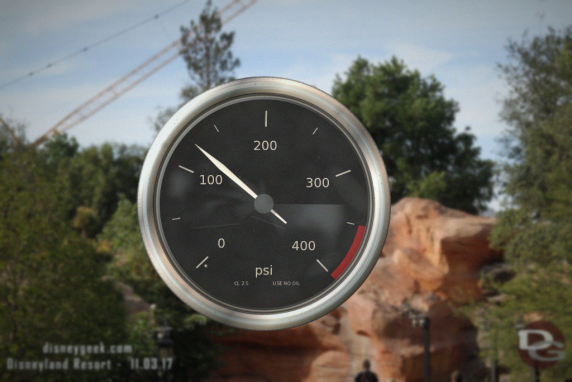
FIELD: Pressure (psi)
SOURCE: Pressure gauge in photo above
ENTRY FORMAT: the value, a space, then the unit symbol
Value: 125 psi
